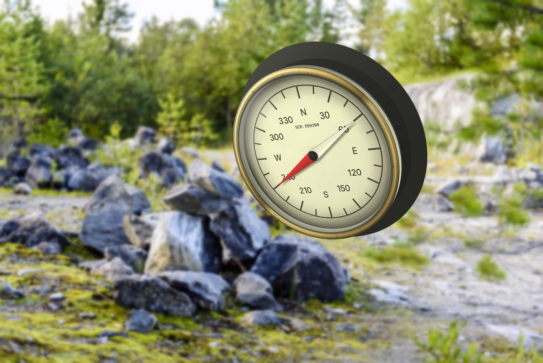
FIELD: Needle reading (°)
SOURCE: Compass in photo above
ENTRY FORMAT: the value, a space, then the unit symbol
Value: 240 °
